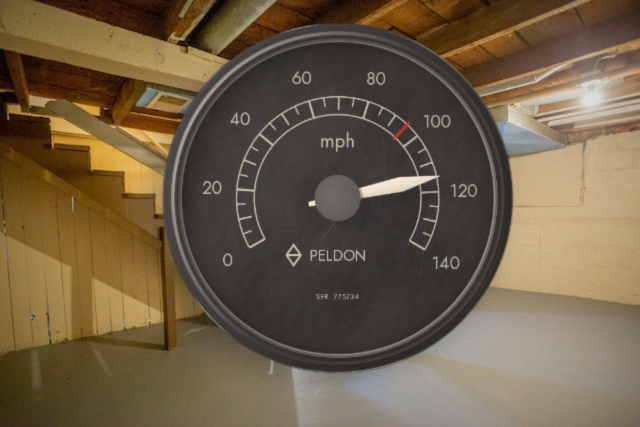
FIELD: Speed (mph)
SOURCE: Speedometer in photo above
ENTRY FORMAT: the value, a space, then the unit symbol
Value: 115 mph
